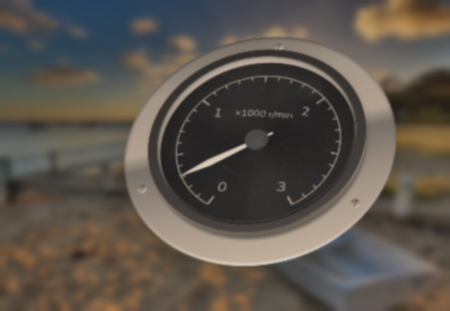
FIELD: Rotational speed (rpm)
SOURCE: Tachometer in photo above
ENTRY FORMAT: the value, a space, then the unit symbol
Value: 300 rpm
